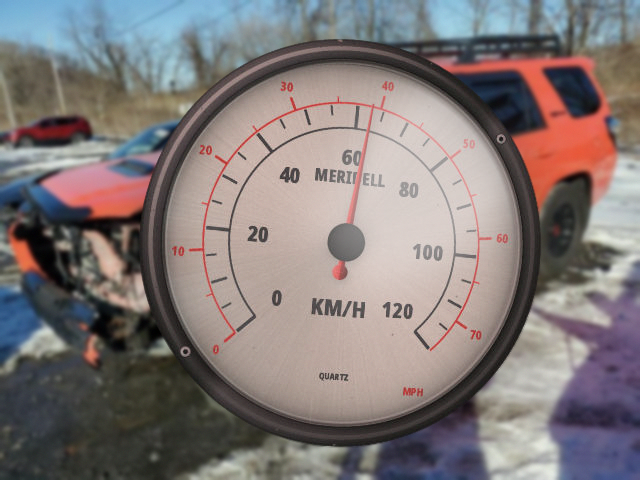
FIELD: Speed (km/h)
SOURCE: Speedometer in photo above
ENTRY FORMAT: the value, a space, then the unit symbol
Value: 62.5 km/h
